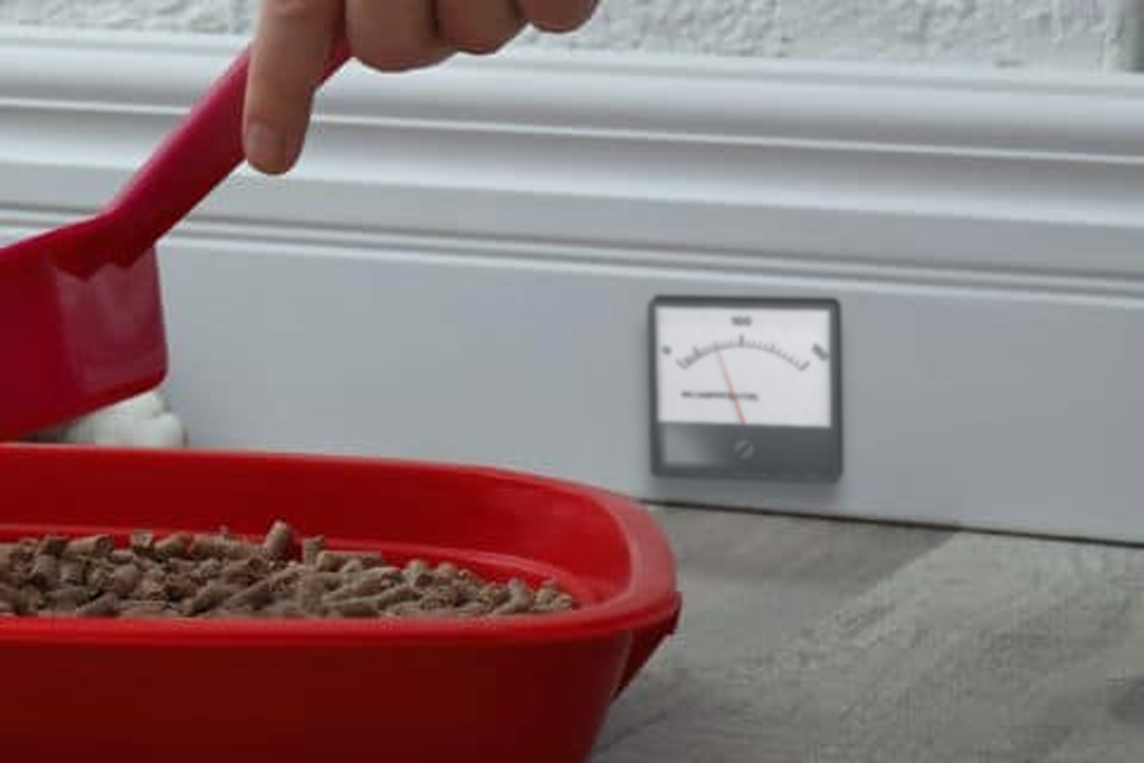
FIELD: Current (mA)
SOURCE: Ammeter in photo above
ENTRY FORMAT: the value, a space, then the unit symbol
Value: 75 mA
